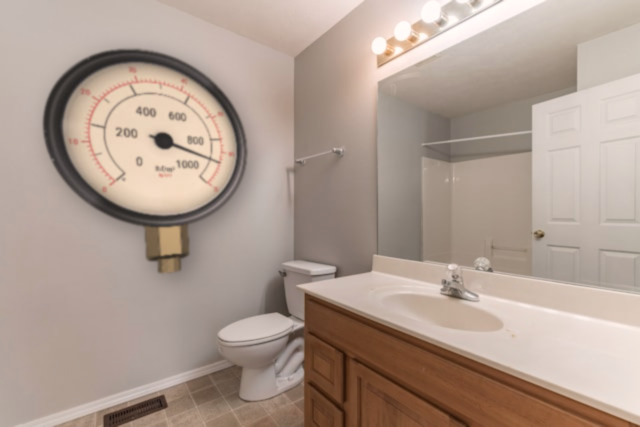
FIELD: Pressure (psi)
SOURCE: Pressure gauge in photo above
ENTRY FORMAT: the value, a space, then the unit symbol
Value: 900 psi
